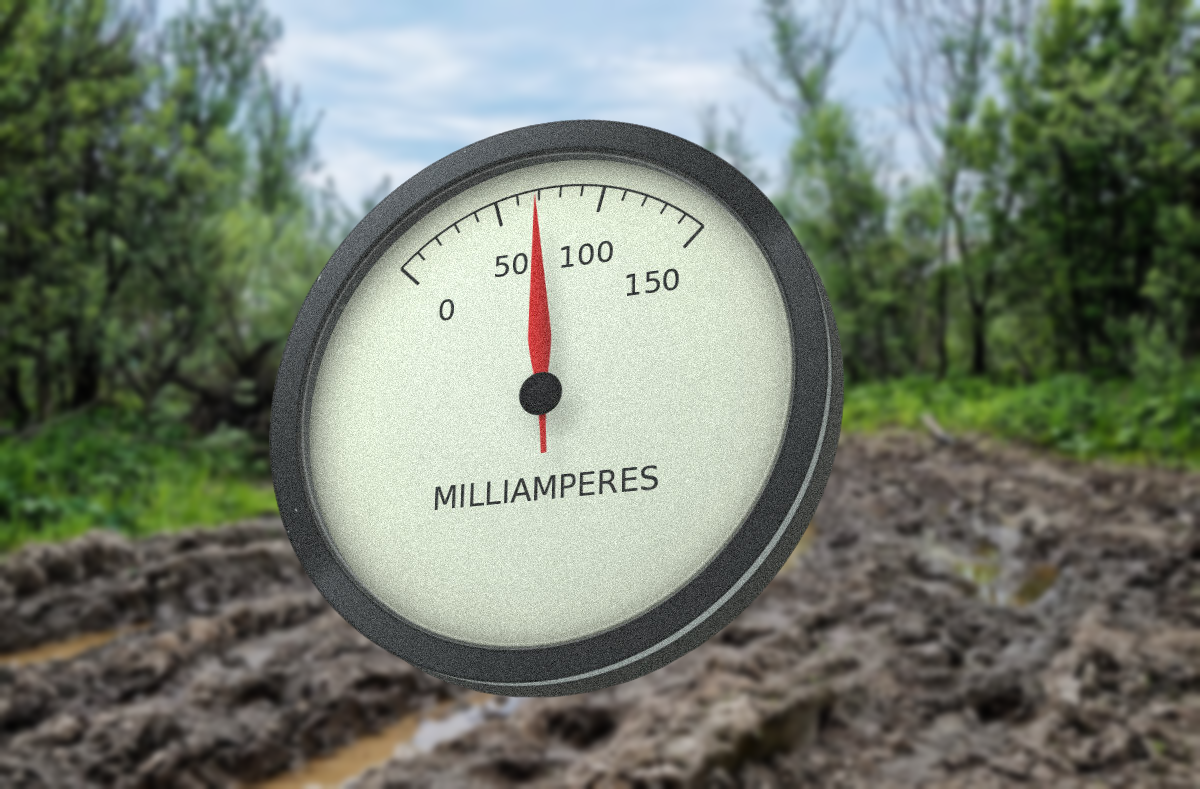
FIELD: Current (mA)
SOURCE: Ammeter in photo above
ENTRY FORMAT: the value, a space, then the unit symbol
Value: 70 mA
